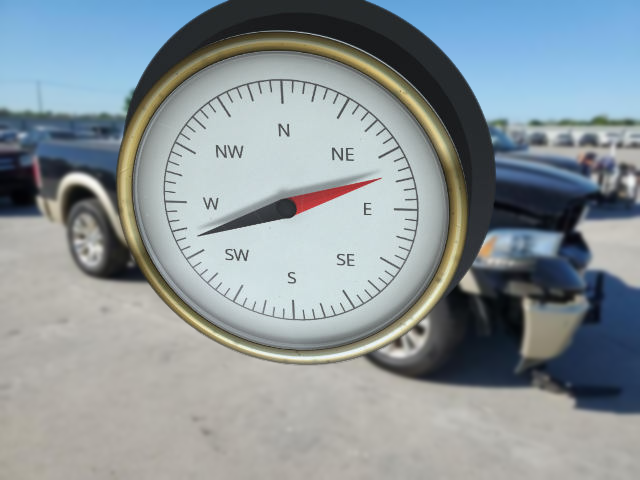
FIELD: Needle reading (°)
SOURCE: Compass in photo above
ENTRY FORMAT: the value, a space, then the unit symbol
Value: 70 °
